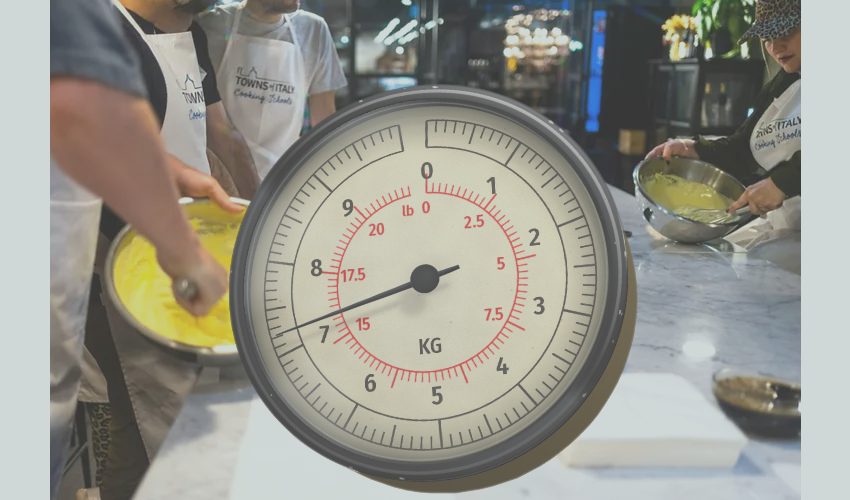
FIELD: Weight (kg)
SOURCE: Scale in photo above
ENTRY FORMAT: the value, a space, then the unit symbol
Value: 7.2 kg
